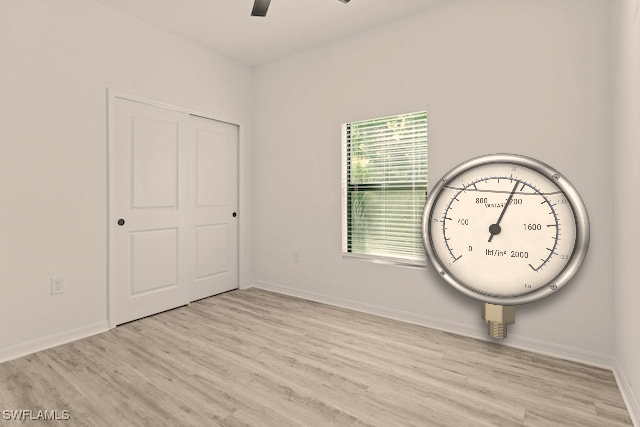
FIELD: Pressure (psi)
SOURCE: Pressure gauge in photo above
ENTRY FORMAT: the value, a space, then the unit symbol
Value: 1150 psi
